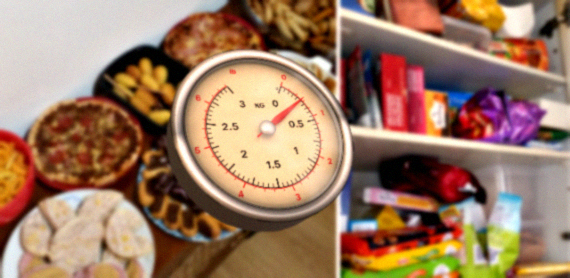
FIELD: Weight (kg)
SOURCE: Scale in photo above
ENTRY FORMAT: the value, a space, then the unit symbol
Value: 0.25 kg
